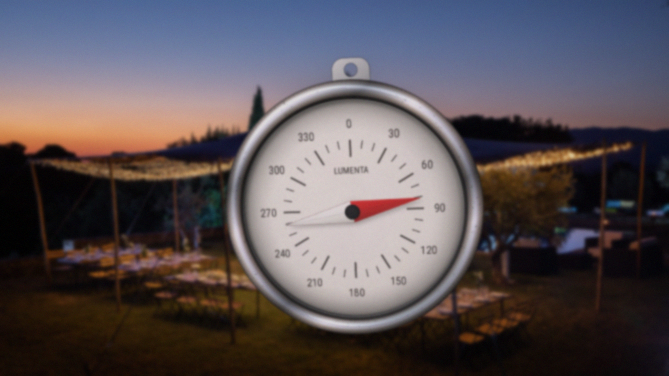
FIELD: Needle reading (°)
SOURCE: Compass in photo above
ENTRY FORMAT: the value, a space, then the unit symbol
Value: 80 °
